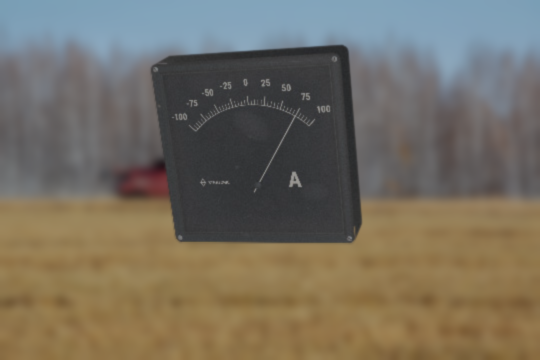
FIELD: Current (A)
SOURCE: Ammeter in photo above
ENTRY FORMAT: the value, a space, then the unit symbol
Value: 75 A
